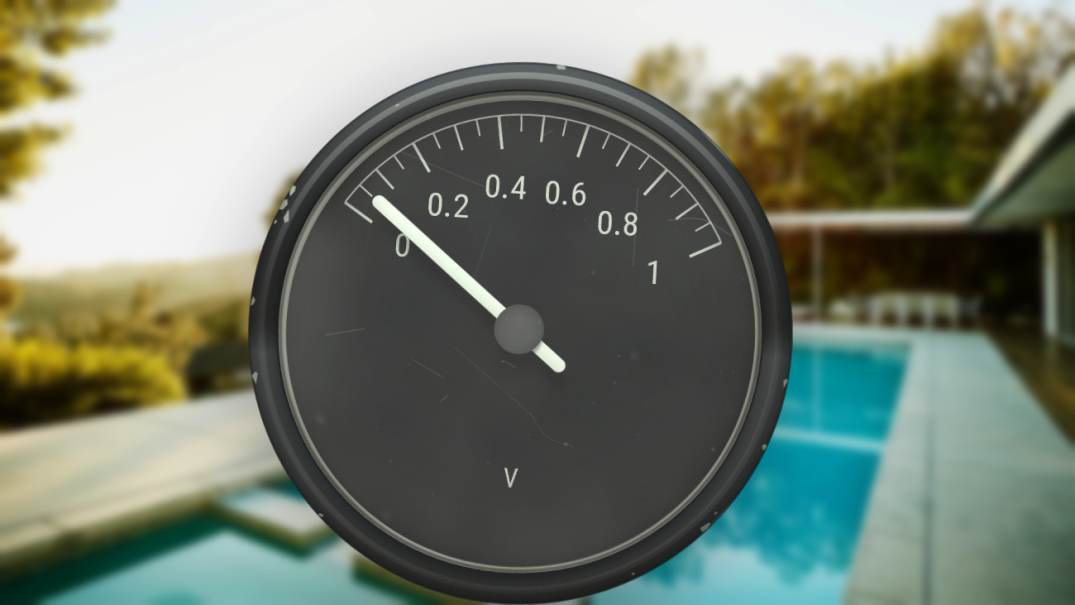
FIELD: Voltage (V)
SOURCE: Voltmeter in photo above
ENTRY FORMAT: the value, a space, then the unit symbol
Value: 0.05 V
